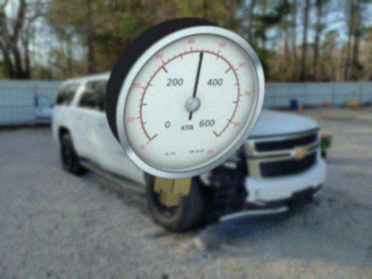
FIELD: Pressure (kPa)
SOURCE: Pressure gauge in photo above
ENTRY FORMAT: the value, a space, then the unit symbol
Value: 300 kPa
